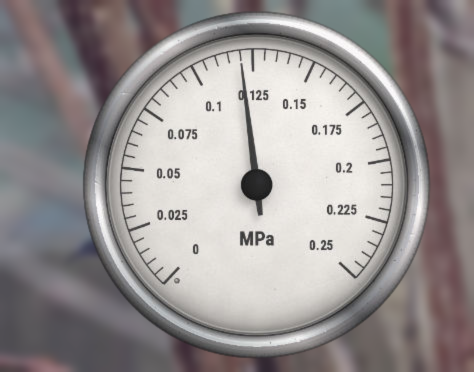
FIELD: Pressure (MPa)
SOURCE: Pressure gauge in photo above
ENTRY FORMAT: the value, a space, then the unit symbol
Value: 0.12 MPa
